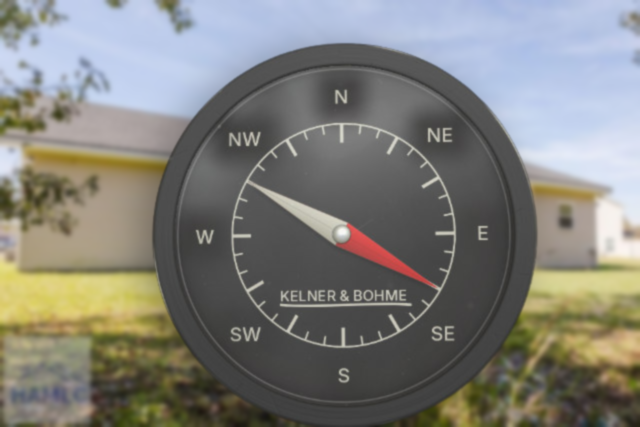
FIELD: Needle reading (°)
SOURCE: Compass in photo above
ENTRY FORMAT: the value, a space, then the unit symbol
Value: 120 °
